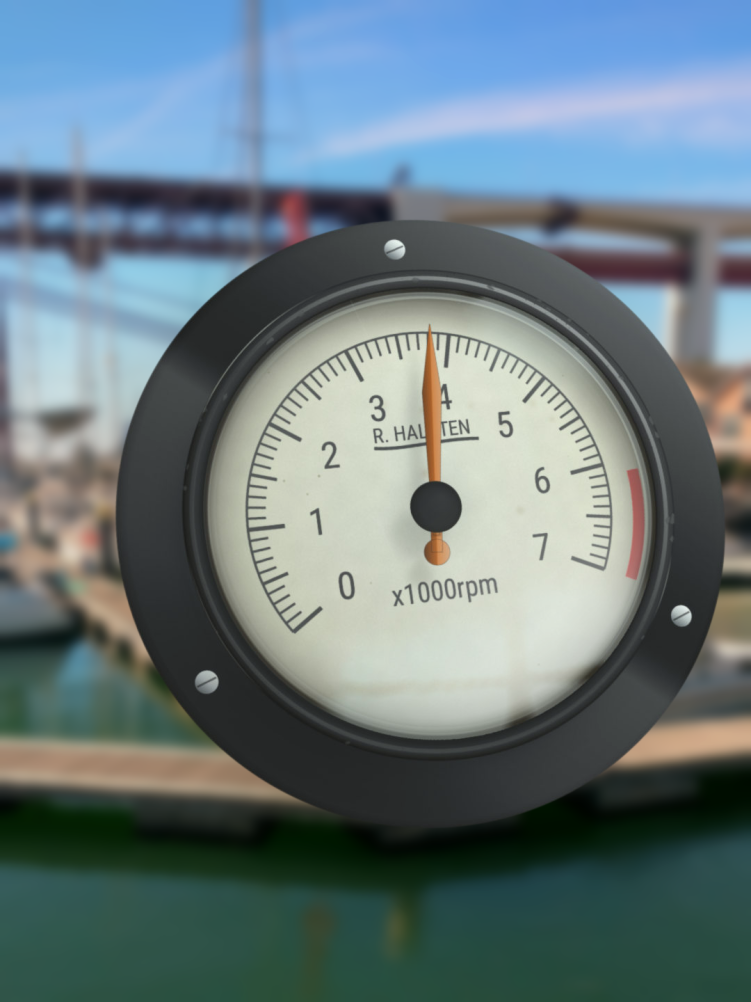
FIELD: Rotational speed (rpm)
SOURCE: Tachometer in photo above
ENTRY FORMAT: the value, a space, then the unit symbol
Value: 3800 rpm
